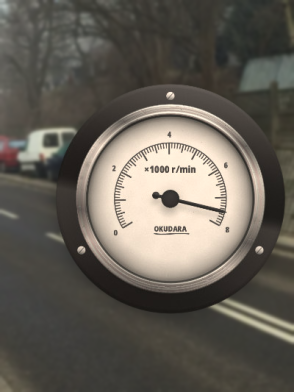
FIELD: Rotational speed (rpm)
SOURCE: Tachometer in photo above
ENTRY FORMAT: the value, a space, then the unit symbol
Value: 7500 rpm
